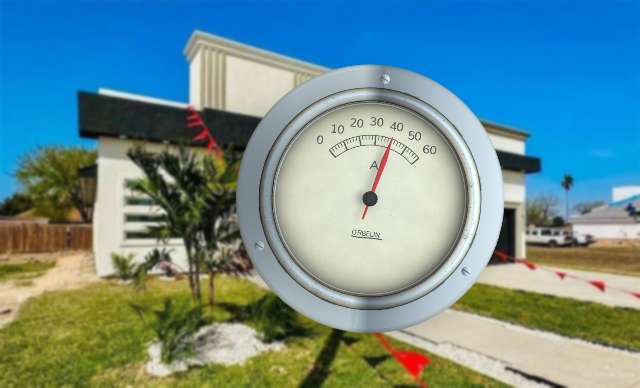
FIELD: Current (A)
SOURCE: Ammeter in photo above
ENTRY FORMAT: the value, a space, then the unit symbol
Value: 40 A
